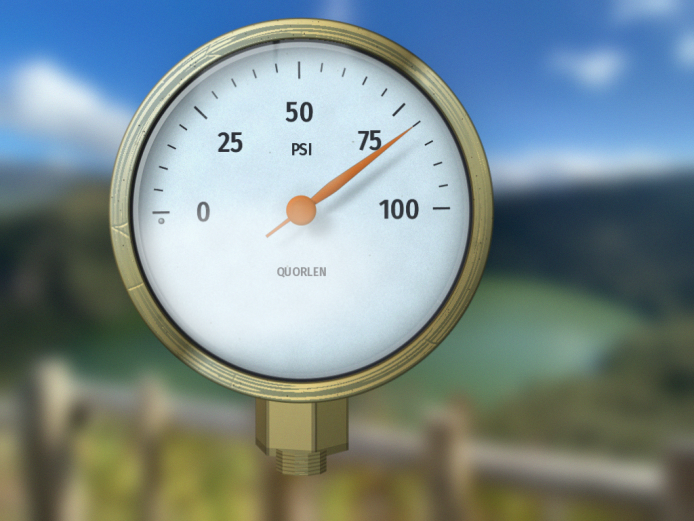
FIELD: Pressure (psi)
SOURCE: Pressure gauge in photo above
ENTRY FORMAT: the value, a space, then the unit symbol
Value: 80 psi
